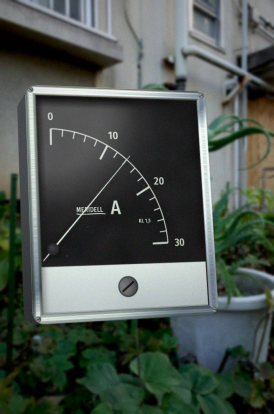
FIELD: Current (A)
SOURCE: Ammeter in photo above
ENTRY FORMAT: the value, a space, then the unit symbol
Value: 14 A
